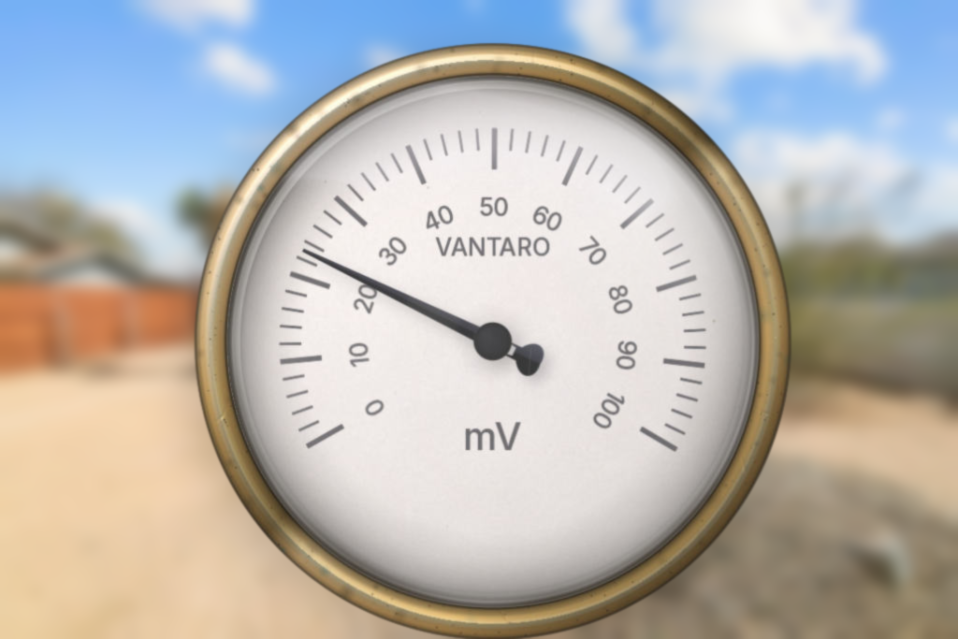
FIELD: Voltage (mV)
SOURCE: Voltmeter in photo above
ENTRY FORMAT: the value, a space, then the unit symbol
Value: 23 mV
